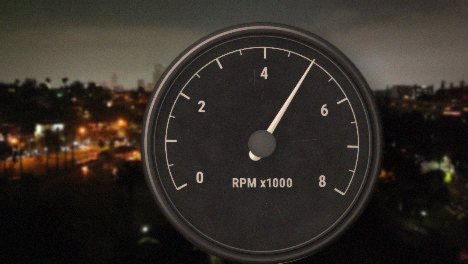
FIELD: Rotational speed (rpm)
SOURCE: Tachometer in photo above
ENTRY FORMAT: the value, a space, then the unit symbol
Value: 5000 rpm
